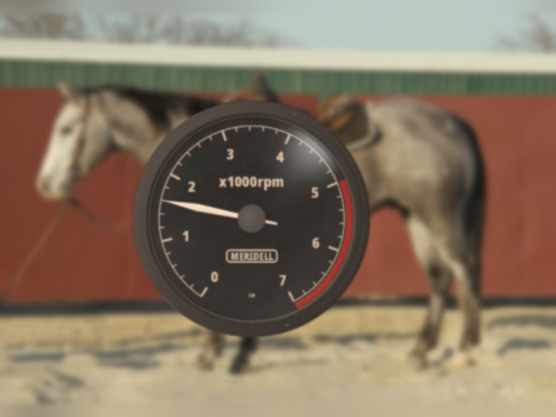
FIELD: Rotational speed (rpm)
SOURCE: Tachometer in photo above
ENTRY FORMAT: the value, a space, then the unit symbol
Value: 1600 rpm
